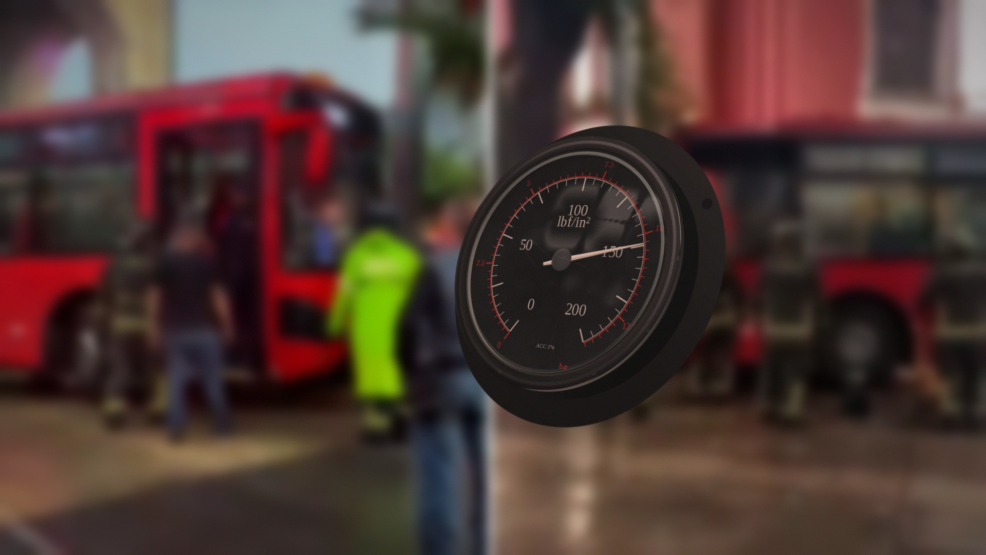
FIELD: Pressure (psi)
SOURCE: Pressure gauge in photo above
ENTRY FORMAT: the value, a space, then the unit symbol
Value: 150 psi
